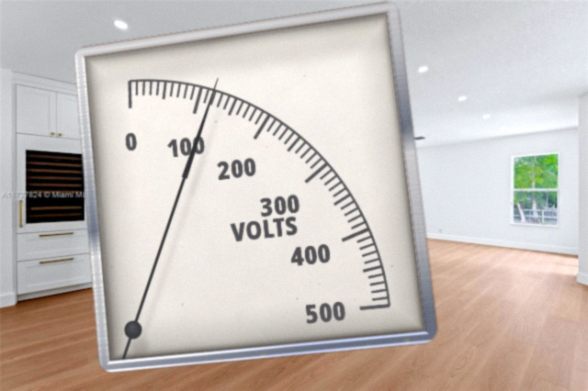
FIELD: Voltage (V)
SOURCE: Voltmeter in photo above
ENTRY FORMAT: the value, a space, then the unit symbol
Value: 120 V
